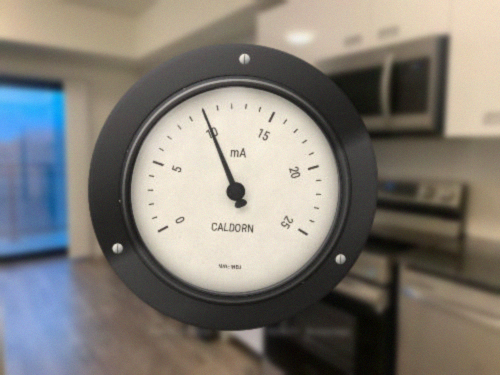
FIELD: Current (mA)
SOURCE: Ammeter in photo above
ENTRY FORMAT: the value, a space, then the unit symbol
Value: 10 mA
